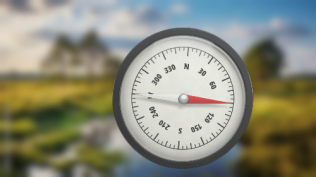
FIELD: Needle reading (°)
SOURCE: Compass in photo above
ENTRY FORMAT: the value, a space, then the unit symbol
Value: 90 °
